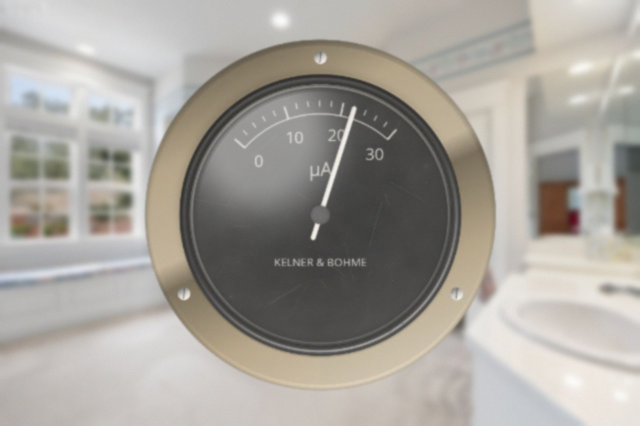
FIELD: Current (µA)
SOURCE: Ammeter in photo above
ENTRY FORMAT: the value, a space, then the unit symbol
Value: 22 µA
